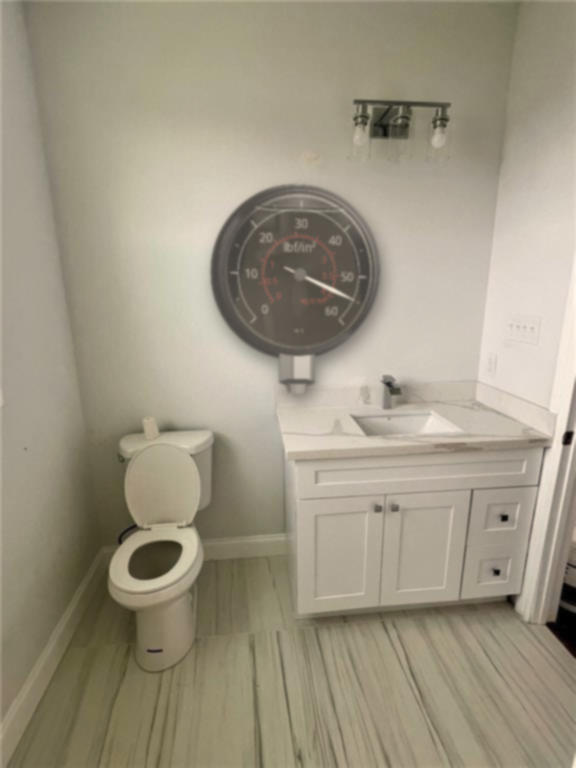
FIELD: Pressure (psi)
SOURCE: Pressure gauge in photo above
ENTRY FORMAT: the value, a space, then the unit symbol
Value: 55 psi
